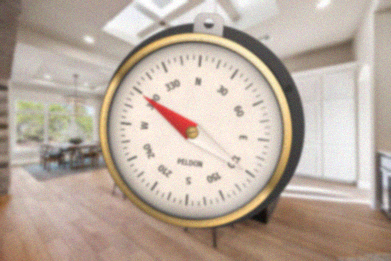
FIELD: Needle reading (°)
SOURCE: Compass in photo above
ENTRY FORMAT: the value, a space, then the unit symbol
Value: 300 °
